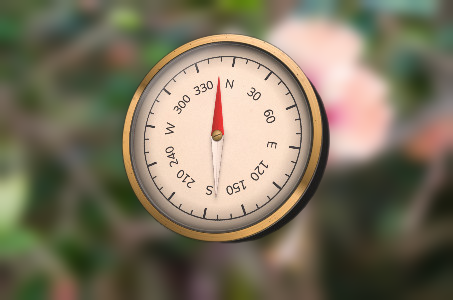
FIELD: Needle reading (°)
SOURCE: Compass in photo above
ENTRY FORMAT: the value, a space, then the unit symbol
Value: 350 °
